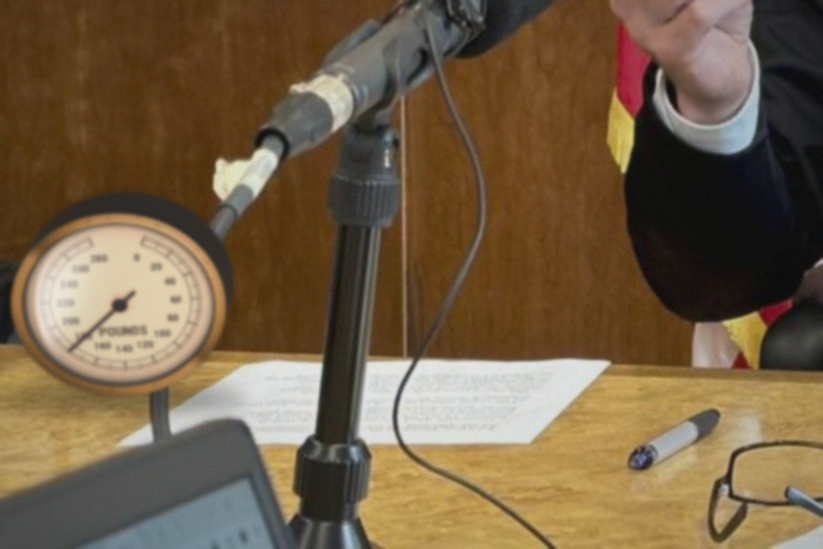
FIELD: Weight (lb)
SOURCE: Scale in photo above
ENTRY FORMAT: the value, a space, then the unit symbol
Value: 180 lb
